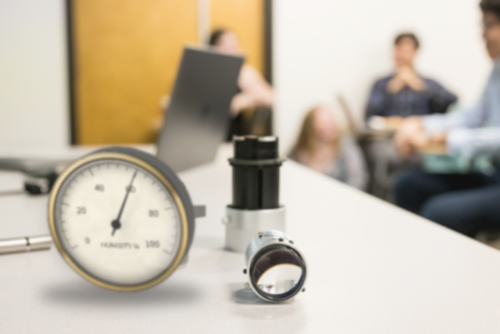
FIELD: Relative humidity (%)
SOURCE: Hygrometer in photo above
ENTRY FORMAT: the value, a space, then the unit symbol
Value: 60 %
